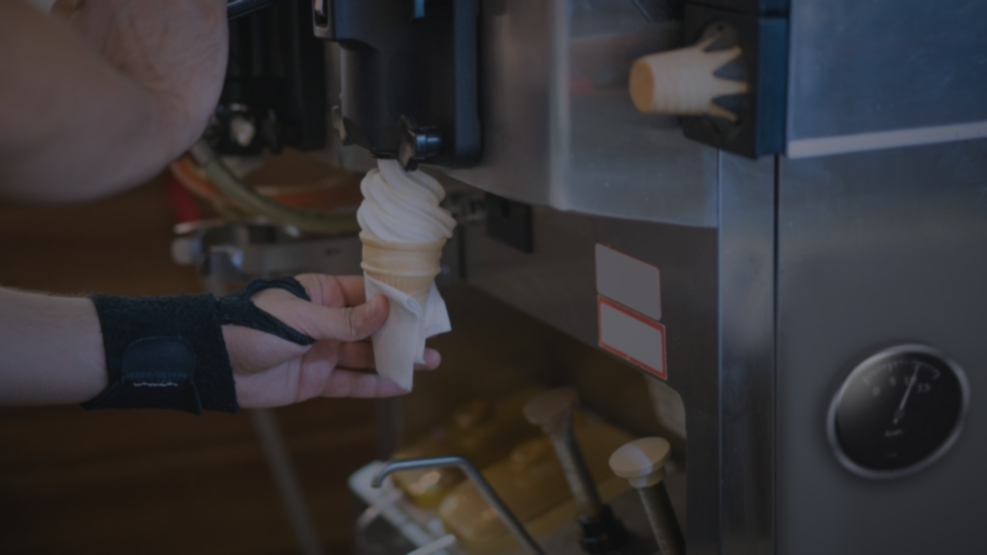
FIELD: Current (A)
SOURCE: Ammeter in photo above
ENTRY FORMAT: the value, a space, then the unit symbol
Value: 10 A
